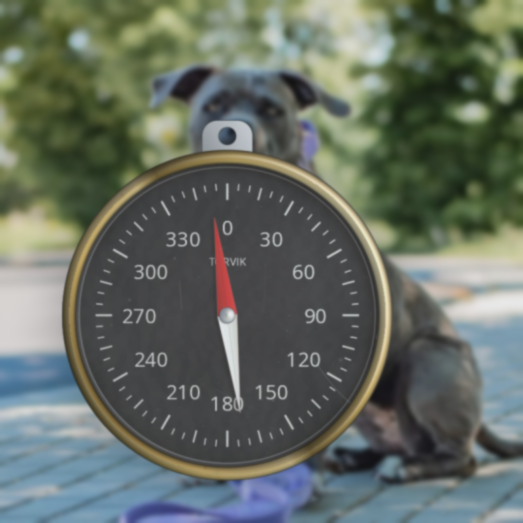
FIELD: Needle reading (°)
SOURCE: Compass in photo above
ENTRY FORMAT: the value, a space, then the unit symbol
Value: 352.5 °
